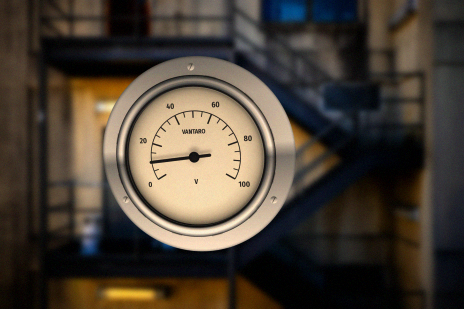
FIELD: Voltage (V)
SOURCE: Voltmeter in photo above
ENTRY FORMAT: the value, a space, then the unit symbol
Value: 10 V
